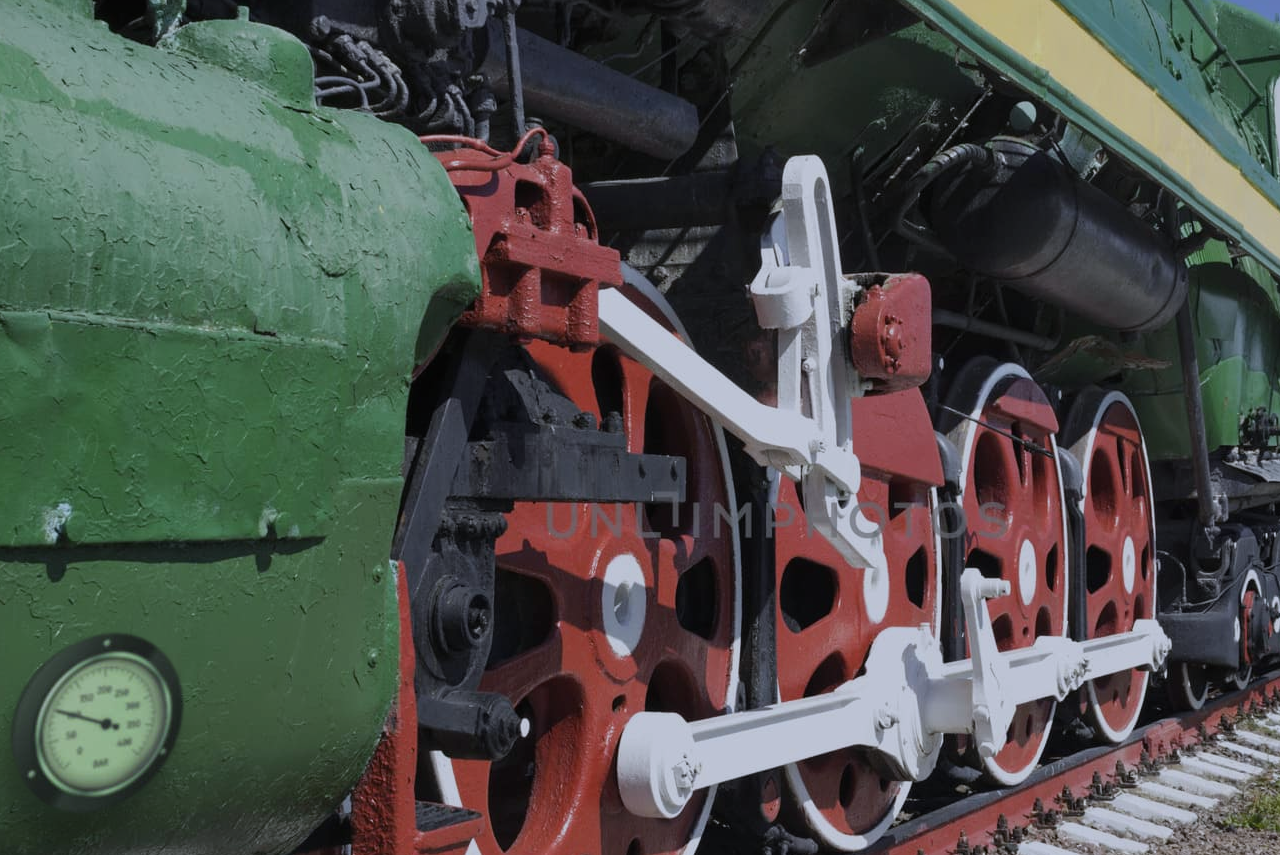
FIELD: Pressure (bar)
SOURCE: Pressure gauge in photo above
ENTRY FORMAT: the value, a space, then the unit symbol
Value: 100 bar
